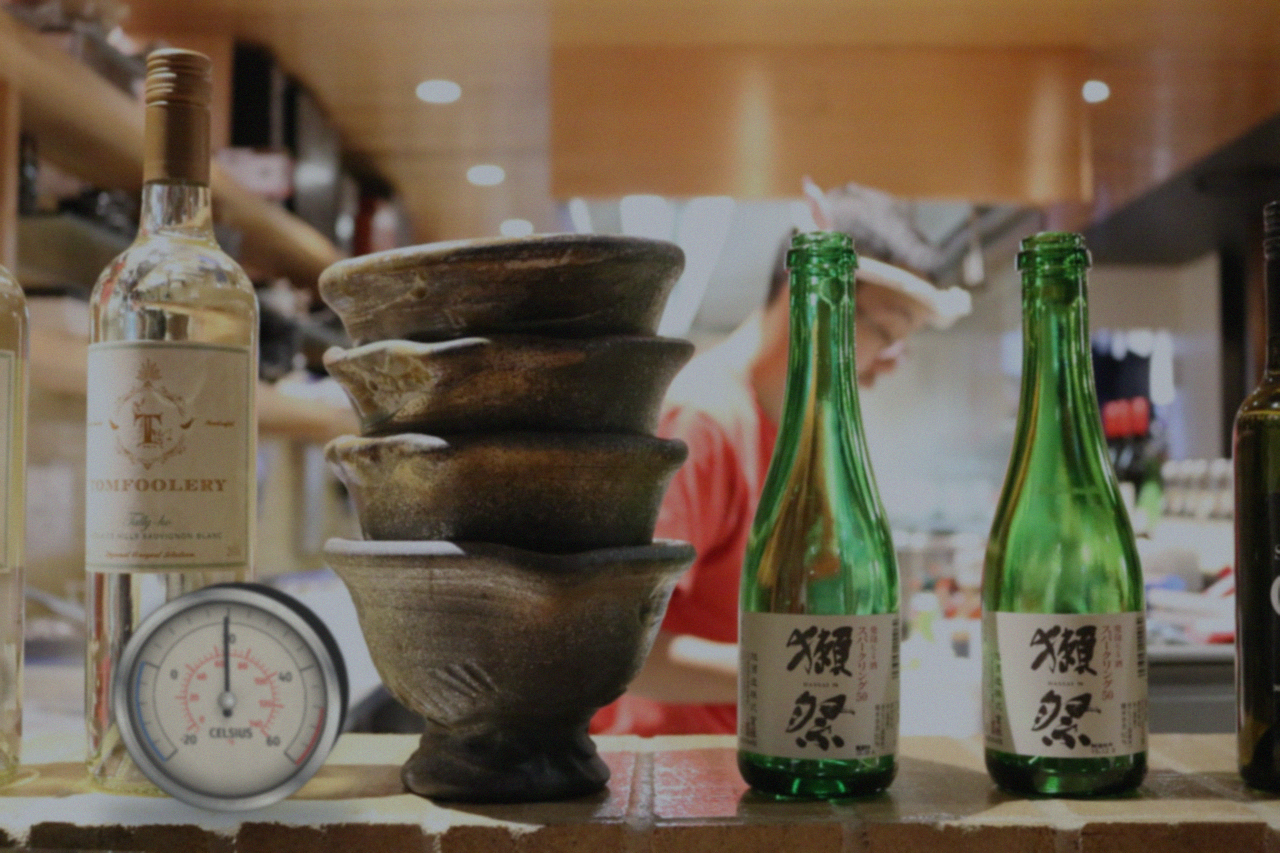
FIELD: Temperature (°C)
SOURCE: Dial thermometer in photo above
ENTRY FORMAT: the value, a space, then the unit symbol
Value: 20 °C
